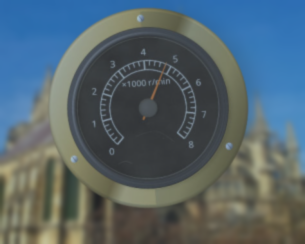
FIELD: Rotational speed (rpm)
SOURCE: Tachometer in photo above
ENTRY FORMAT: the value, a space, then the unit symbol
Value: 4800 rpm
